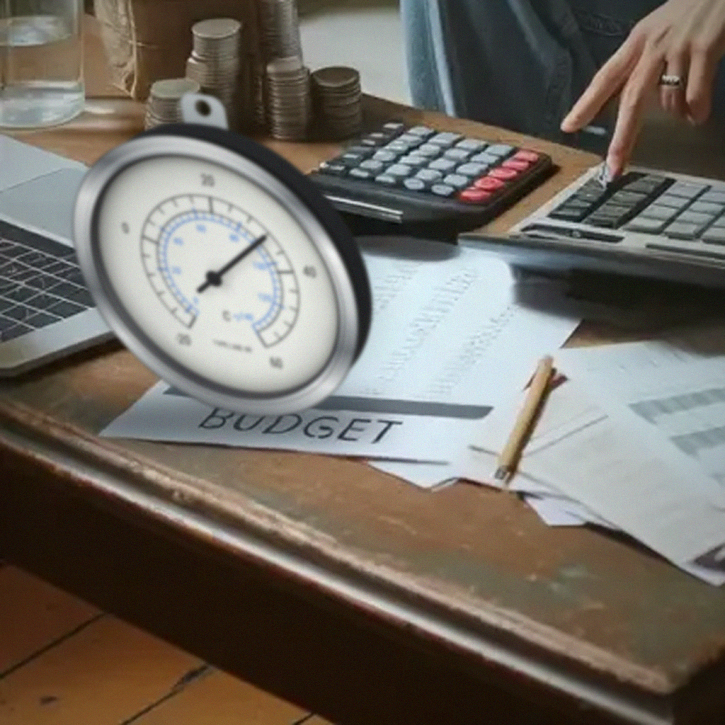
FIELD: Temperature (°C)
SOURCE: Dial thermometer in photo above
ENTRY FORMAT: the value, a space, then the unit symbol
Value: 32 °C
